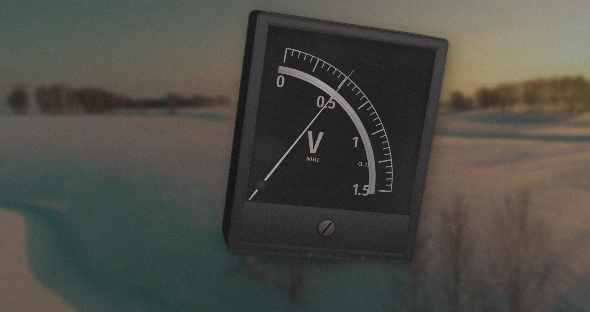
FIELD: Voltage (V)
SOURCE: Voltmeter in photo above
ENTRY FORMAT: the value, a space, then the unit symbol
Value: 0.5 V
